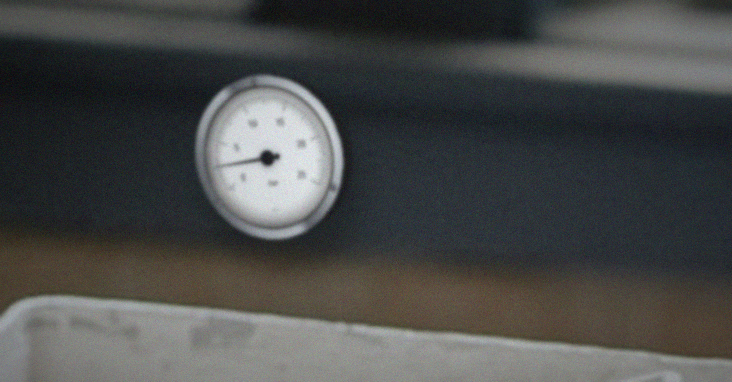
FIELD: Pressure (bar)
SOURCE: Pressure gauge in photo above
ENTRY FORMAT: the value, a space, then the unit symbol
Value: 2.5 bar
